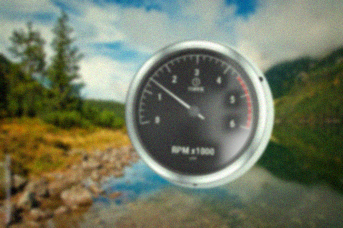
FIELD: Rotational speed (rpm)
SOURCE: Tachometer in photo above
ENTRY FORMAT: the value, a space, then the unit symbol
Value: 1400 rpm
